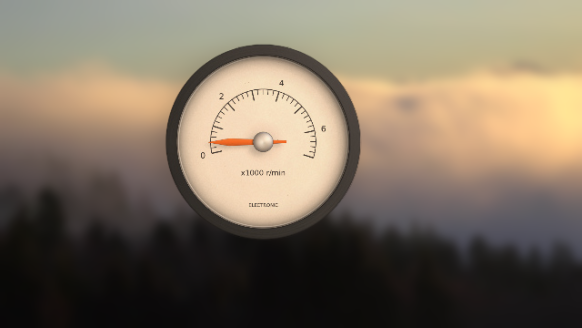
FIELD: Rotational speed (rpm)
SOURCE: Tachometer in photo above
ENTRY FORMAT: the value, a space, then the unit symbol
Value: 400 rpm
